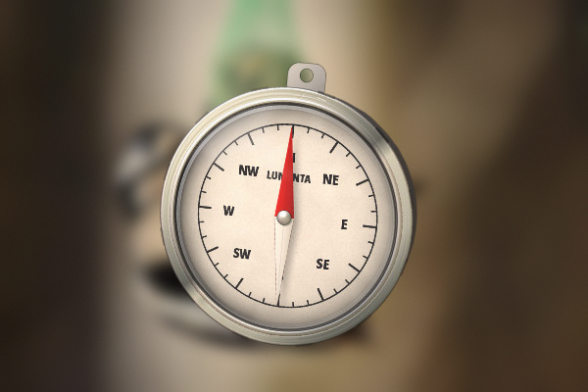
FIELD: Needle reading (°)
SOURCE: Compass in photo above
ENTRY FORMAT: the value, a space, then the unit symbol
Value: 0 °
